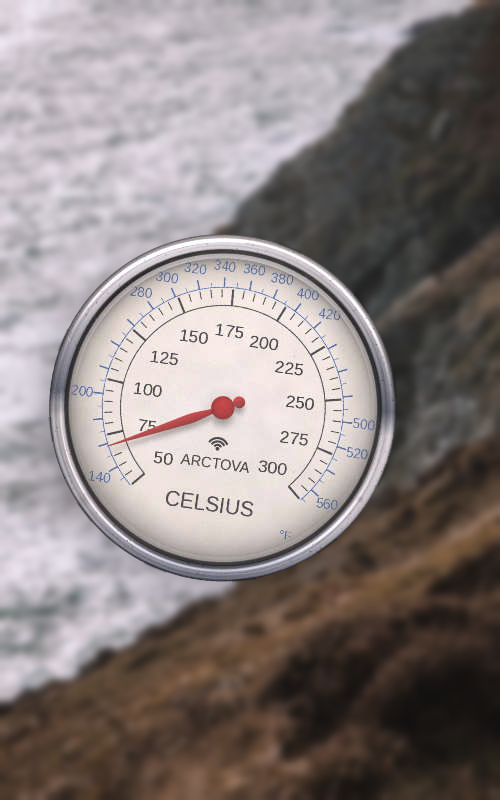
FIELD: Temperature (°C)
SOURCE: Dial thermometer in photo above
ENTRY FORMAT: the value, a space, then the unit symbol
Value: 70 °C
